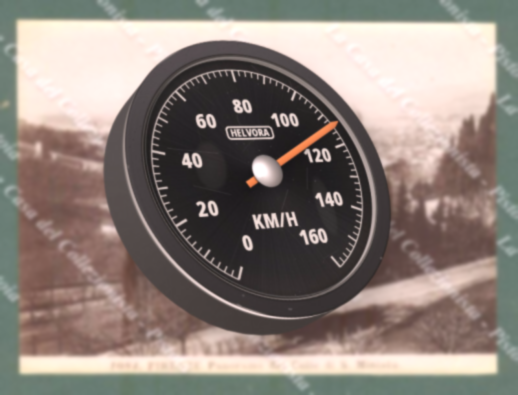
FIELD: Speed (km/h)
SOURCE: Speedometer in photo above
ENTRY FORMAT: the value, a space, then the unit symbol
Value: 114 km/h
